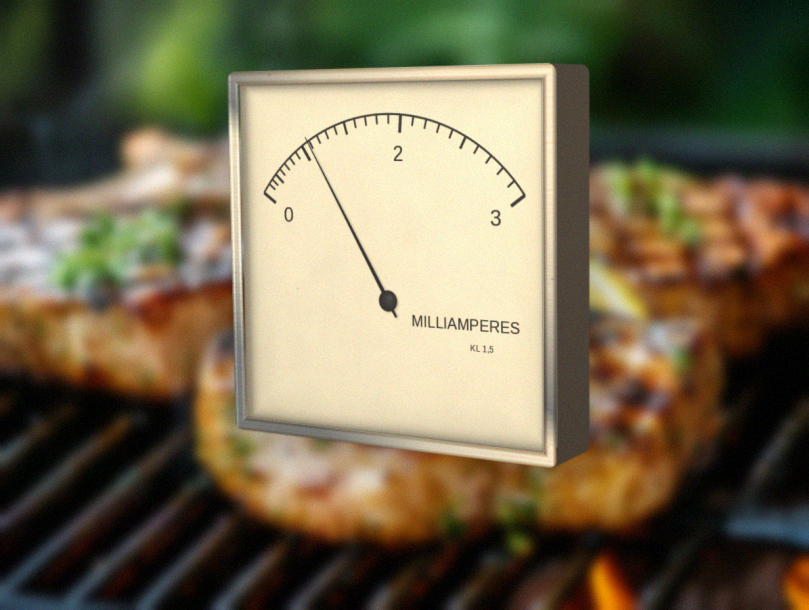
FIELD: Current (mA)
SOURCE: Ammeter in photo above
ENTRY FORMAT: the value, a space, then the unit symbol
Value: 1.1 mA
